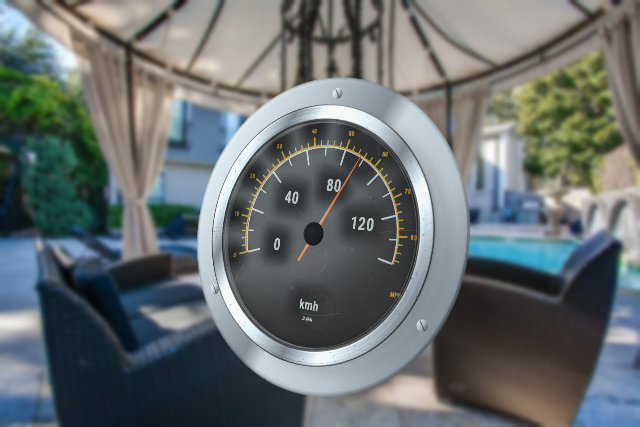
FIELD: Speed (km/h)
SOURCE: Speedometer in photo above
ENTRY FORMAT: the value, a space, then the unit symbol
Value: 90 km/h
